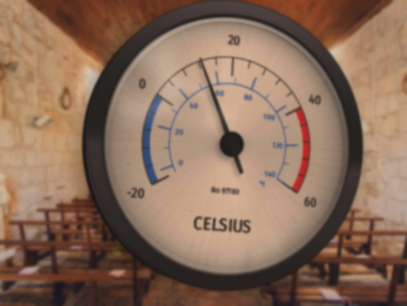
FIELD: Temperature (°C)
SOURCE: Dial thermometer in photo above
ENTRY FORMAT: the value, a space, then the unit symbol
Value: 12 °C
